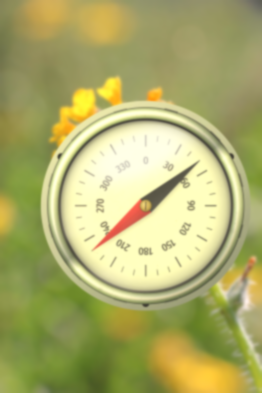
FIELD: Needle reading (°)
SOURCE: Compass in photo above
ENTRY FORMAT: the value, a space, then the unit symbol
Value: 230 °
